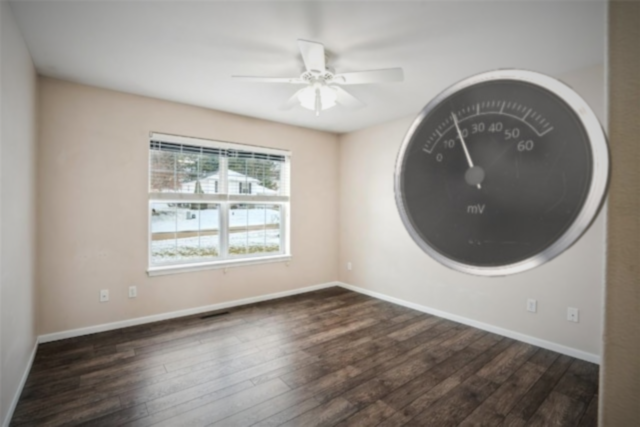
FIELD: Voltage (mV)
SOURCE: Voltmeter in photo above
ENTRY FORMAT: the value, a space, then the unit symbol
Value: 20 mV
